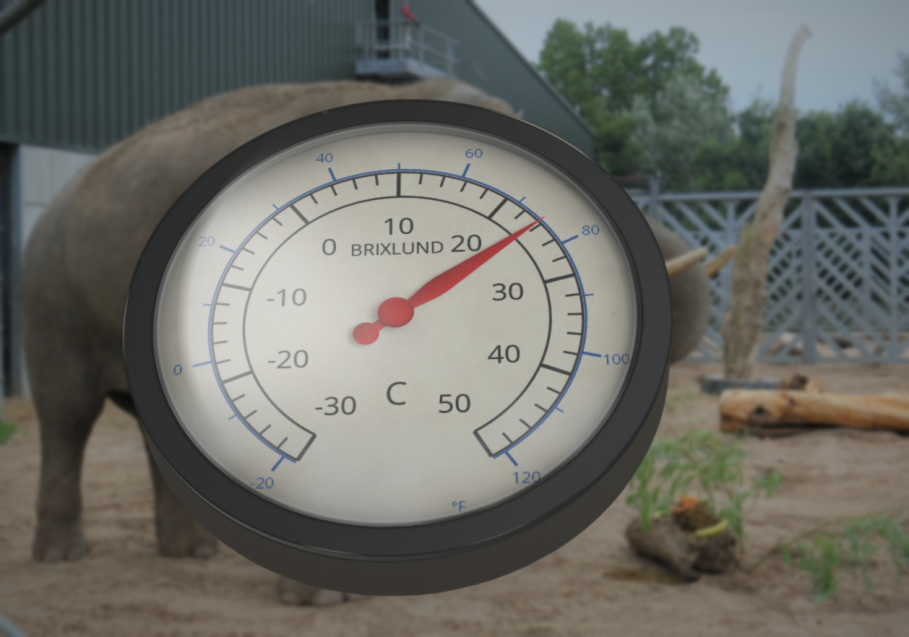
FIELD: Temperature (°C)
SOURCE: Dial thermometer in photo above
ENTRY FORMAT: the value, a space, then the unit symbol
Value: 24 °C
